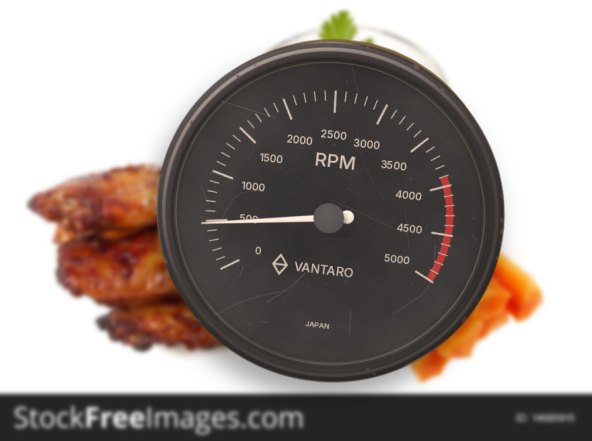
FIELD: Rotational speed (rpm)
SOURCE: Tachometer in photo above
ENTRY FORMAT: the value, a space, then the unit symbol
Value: 500 rpm
